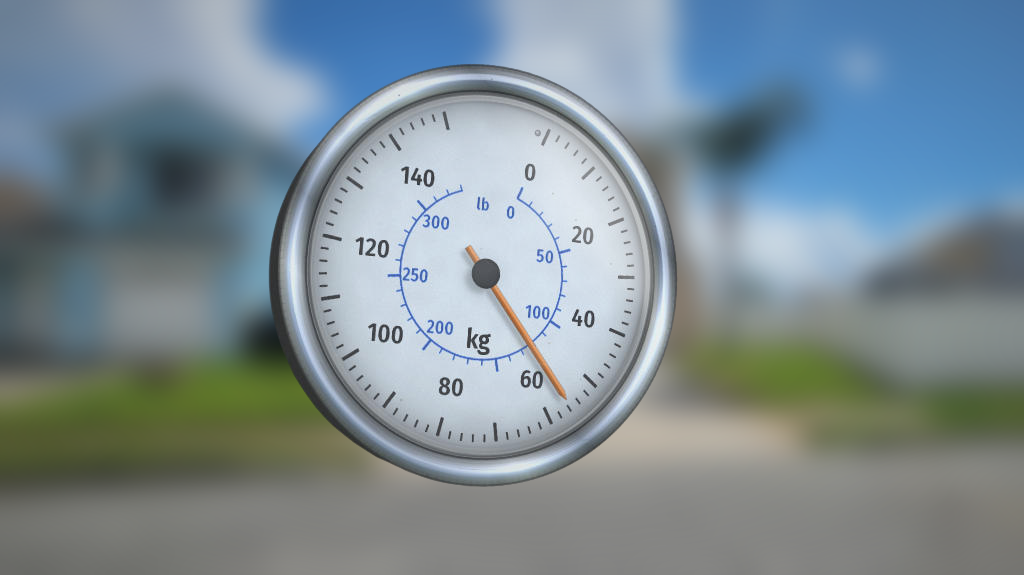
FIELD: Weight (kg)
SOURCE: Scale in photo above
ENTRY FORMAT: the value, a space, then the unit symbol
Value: 56 kg
